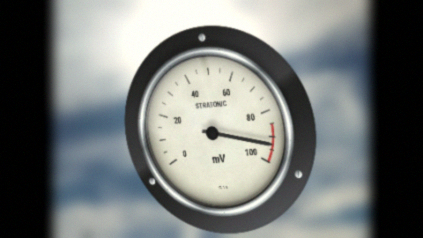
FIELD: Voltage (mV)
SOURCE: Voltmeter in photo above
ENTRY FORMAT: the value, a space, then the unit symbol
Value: 92.5 mV
